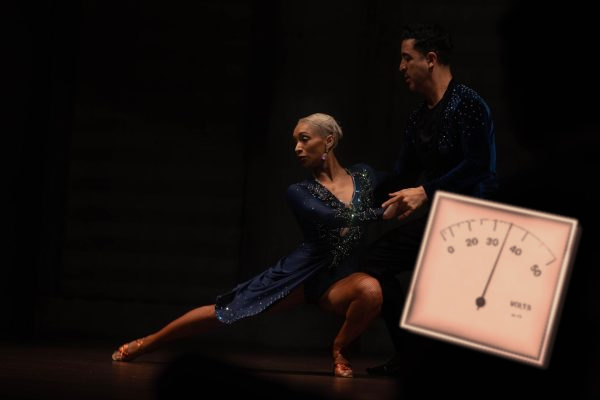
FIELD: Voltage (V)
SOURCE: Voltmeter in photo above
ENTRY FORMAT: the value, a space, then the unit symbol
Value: 35 V
